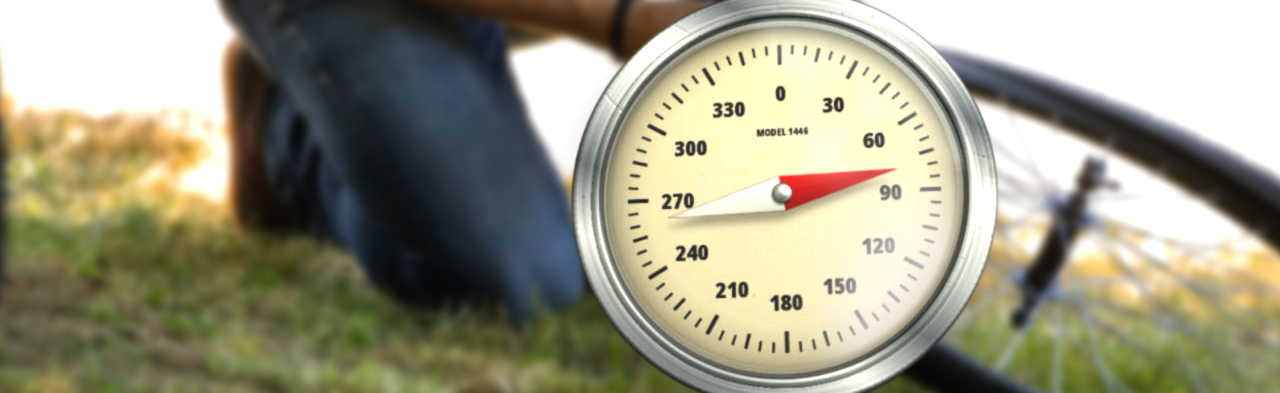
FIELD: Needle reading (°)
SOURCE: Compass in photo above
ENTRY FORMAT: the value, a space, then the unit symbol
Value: 80 °
